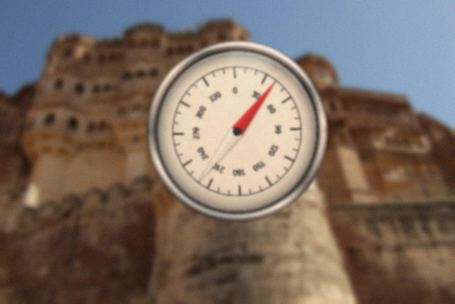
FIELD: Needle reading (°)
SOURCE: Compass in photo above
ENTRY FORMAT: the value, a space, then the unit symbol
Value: 40 °
